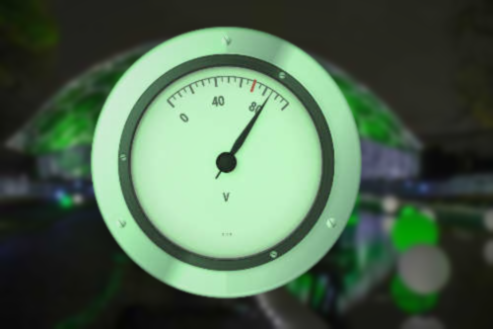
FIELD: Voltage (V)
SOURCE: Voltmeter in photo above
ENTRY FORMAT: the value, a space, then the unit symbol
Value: 85 V
